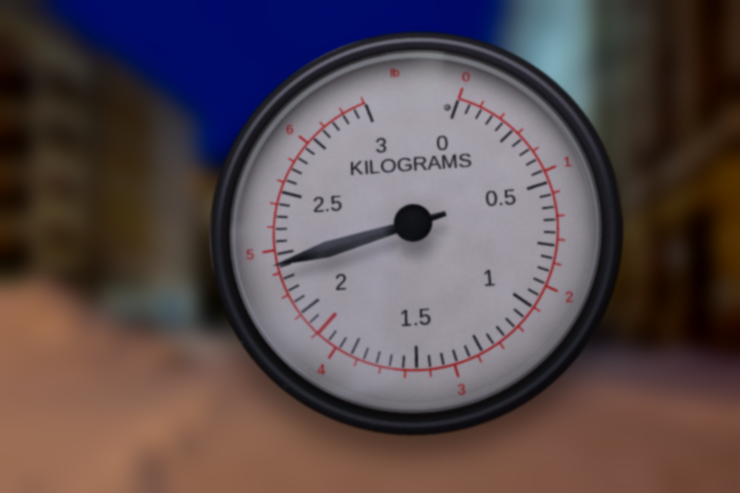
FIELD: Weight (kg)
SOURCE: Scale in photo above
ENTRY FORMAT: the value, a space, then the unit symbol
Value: 2.2 kg
